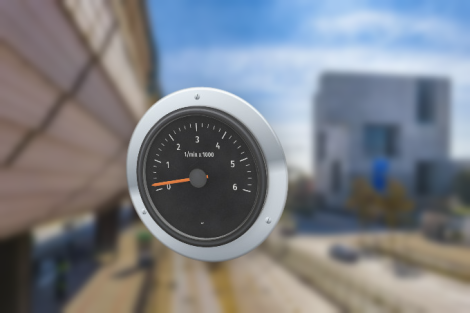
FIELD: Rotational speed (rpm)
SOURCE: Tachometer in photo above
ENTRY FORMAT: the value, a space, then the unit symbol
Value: 200 rpm
